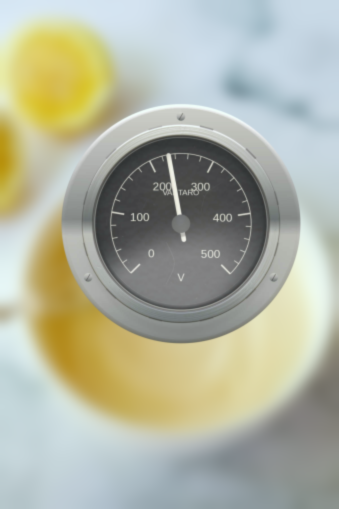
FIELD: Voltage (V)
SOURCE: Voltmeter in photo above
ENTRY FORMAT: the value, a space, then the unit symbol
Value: 230 V
